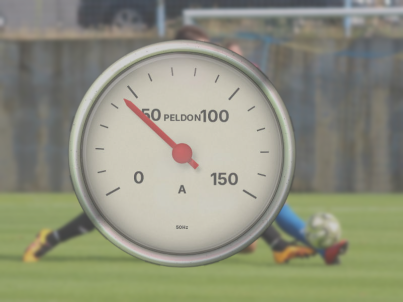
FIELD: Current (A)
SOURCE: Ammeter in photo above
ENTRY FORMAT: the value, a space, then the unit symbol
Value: 45 A
